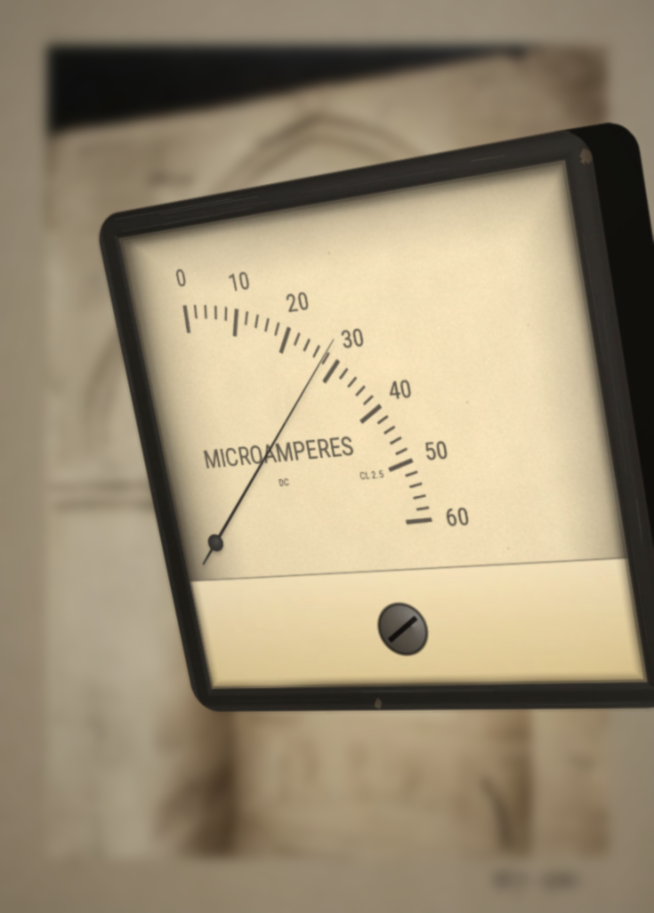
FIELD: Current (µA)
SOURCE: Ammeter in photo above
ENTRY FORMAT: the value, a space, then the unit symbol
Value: 28 µA
